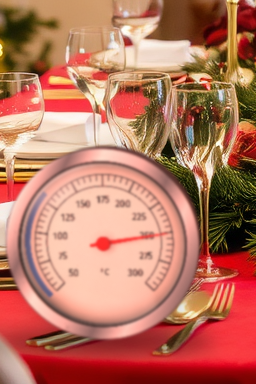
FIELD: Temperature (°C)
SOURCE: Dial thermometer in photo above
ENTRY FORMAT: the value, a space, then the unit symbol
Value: 250 °C
